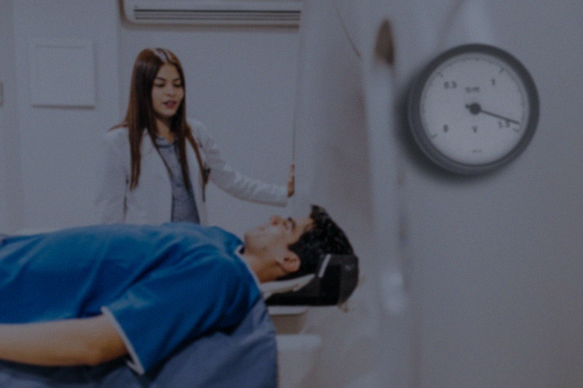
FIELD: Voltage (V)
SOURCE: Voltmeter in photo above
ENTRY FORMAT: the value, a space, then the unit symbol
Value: 1.45 V
